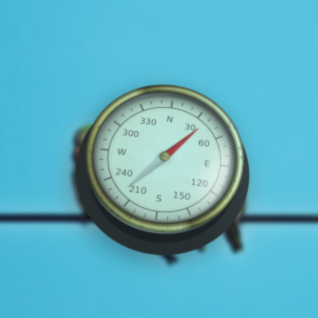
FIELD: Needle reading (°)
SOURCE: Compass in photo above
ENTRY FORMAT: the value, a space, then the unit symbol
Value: 40 °
